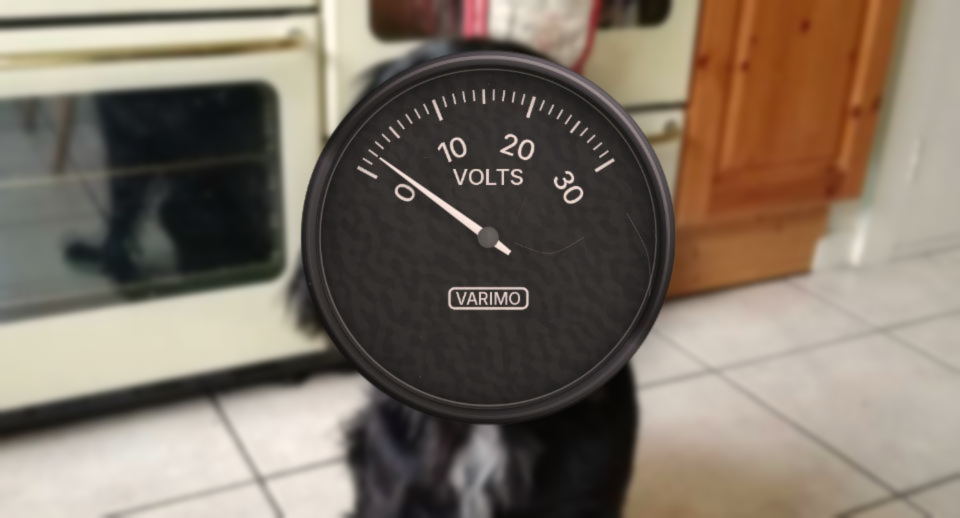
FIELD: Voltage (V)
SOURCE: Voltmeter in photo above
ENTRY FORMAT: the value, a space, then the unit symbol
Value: 2 V
